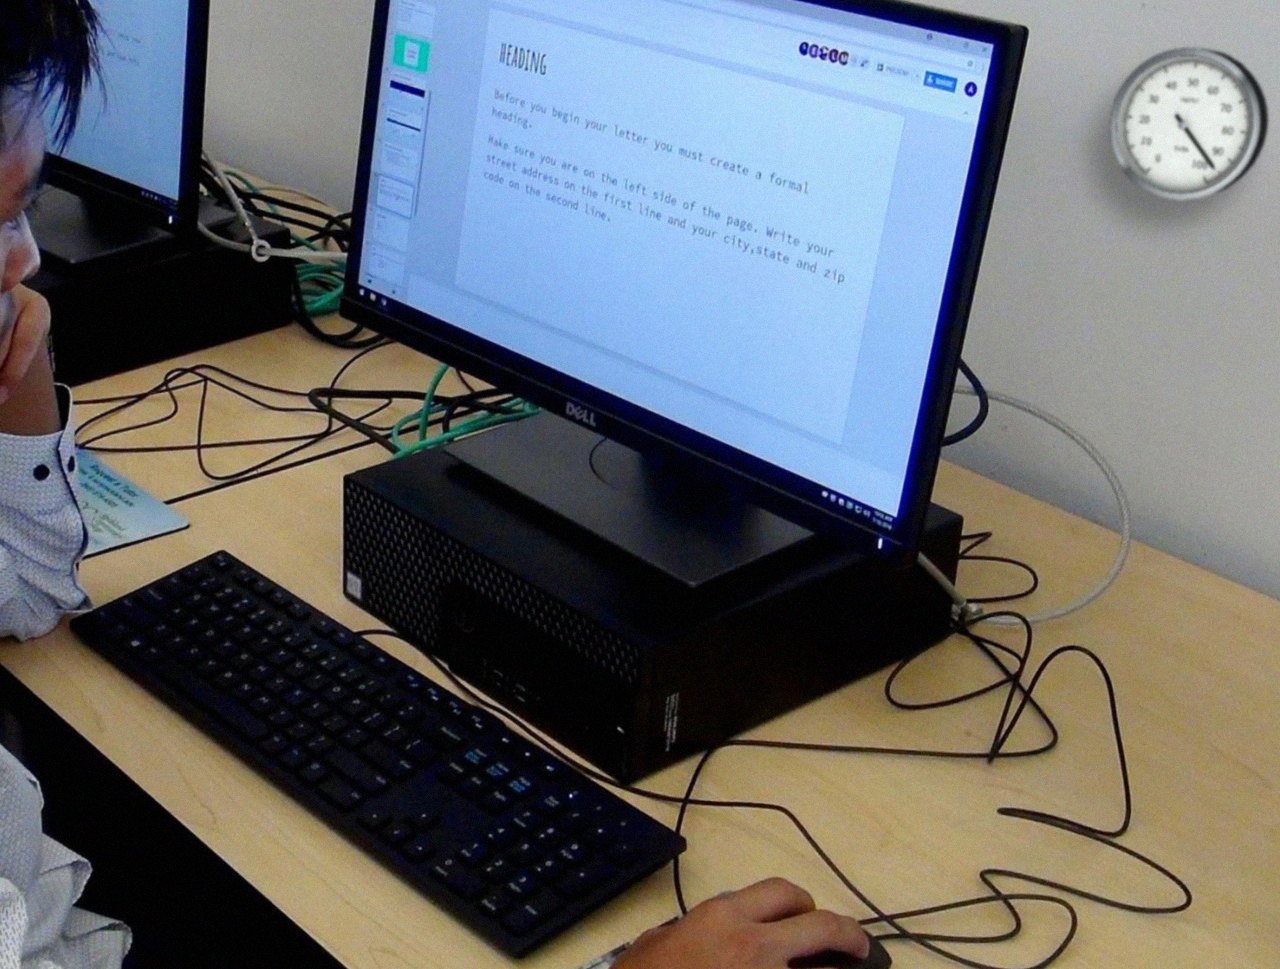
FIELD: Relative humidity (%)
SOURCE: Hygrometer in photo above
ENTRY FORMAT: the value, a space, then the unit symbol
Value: 95 %
